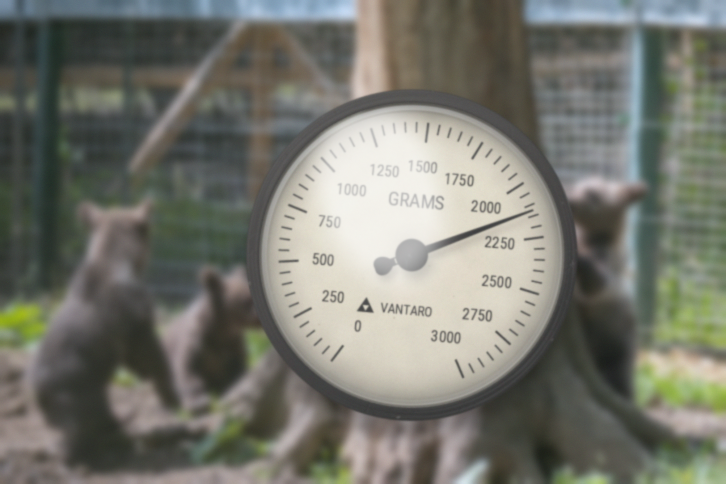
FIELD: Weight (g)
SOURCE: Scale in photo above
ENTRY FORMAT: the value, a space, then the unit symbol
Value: 2125 g
